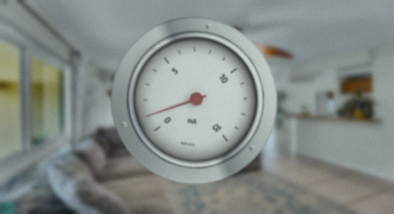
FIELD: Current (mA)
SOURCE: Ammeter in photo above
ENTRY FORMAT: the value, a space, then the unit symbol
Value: 1 mA
